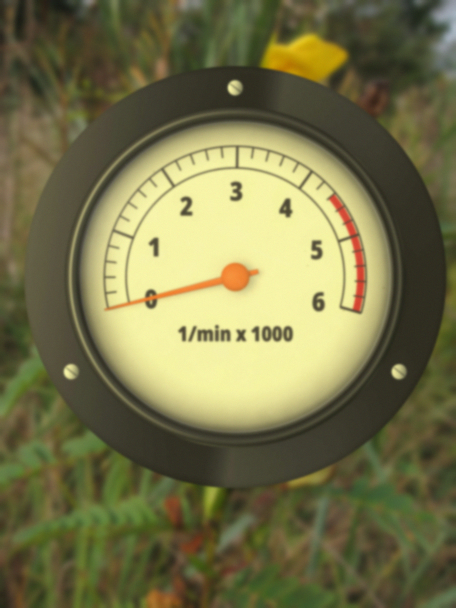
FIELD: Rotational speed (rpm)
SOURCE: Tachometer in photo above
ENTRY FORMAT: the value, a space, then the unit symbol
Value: 0 rpm
